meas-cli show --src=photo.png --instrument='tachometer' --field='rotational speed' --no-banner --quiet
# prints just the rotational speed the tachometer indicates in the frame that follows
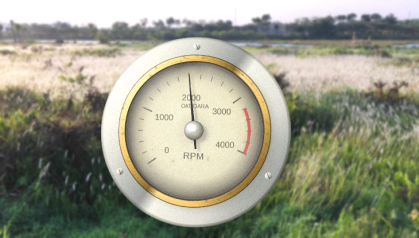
2000 rpm
